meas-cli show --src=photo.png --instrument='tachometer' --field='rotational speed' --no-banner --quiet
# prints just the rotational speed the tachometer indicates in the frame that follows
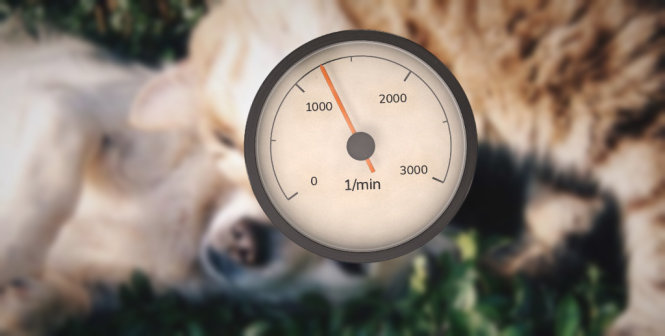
1250 rpm
